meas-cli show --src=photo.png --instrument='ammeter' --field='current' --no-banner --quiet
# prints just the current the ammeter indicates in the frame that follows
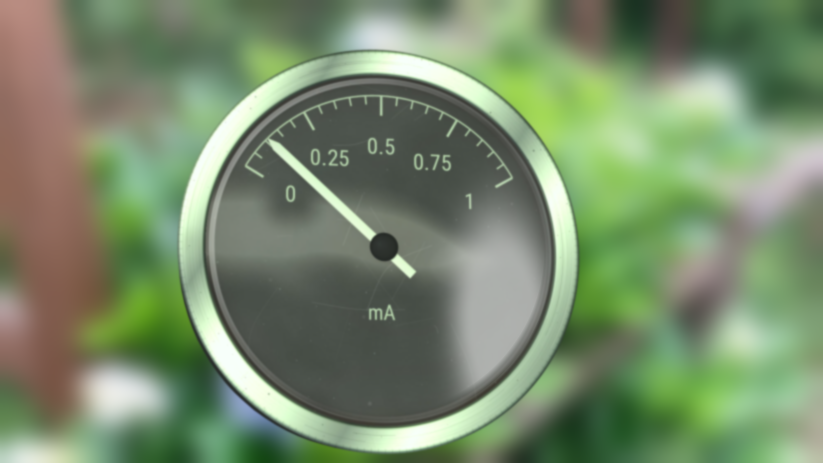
0.1 mA
